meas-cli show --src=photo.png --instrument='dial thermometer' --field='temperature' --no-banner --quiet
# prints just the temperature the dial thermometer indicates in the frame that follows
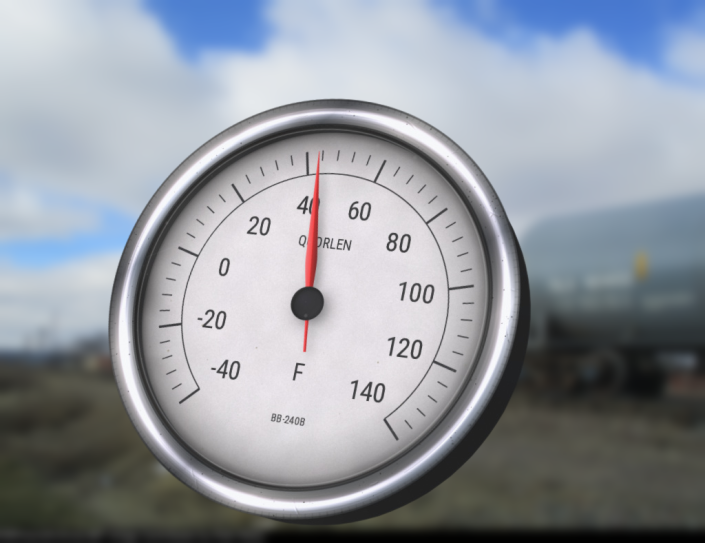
44 °F
